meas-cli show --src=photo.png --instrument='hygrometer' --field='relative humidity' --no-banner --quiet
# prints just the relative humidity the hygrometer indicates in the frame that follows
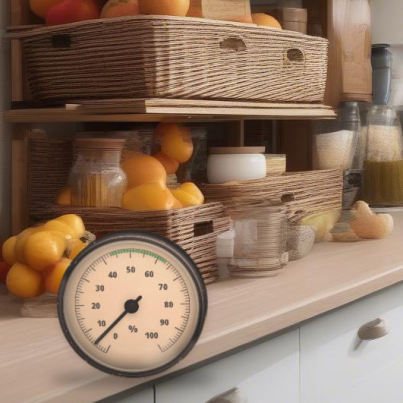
5 %
